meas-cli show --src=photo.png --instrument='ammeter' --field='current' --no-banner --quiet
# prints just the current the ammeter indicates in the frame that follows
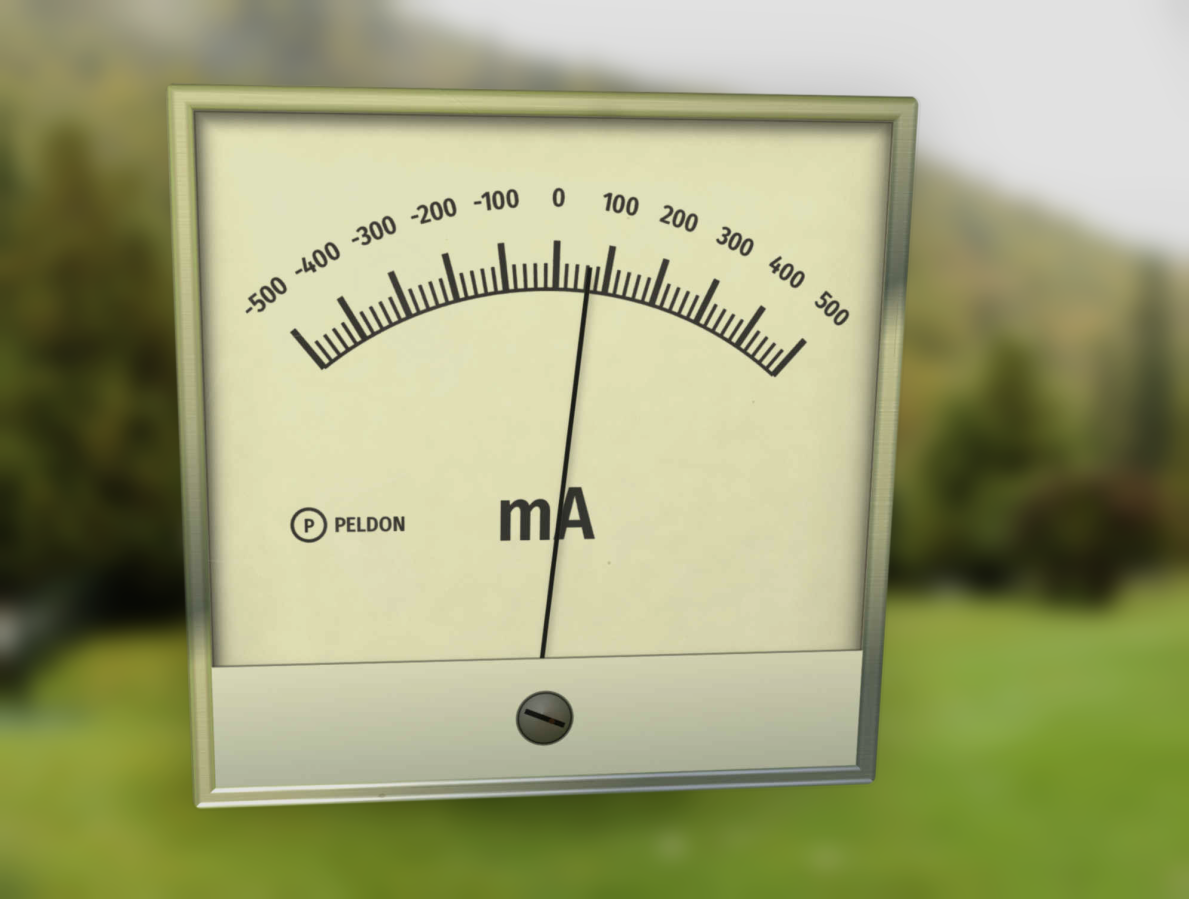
60 mA
